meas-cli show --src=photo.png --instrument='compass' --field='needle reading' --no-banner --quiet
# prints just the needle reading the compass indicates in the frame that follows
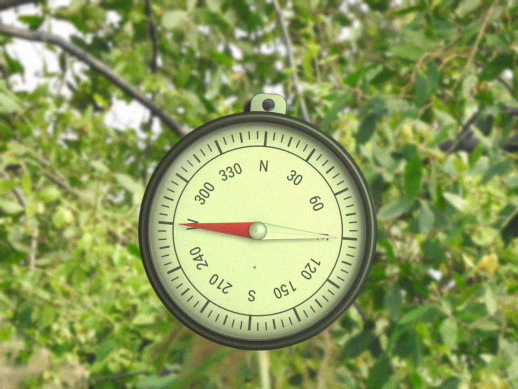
270 °
